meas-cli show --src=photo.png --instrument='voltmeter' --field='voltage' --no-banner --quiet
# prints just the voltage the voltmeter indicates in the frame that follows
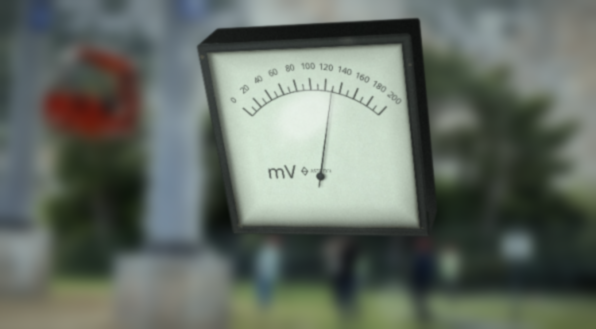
130 mV
